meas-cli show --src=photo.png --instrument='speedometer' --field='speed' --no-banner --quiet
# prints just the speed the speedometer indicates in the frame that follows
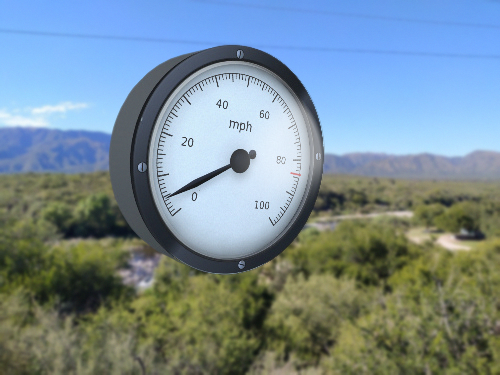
5 mph
